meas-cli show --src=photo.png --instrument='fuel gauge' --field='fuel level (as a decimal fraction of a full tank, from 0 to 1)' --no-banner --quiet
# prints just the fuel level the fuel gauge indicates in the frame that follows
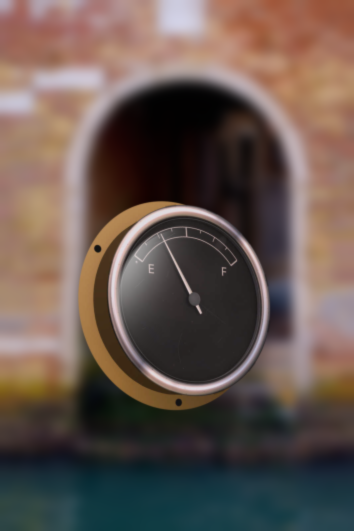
0.25
